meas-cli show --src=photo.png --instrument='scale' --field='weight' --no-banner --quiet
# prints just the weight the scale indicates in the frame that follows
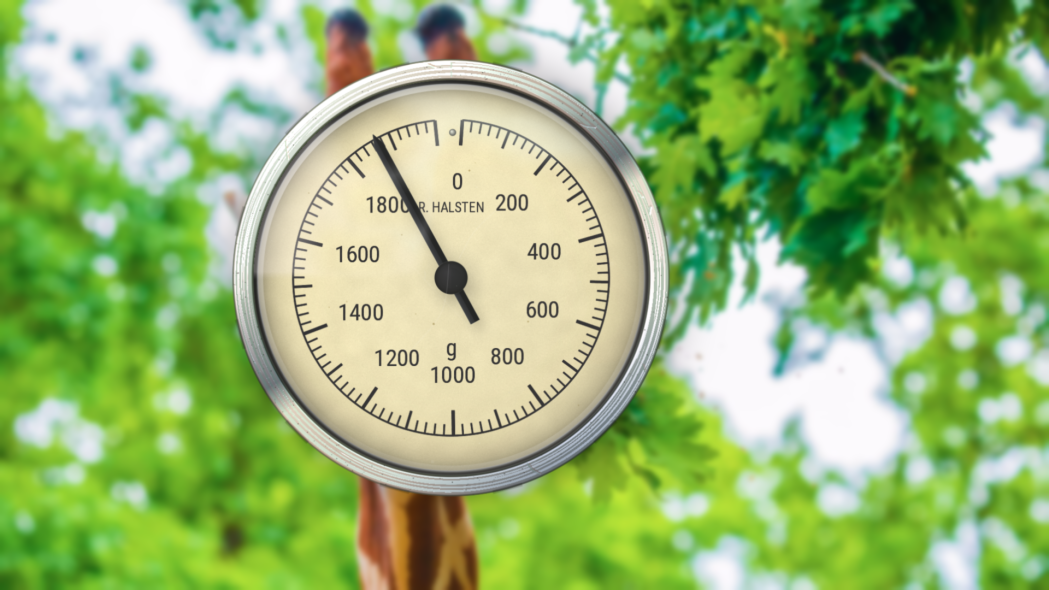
1870 g
